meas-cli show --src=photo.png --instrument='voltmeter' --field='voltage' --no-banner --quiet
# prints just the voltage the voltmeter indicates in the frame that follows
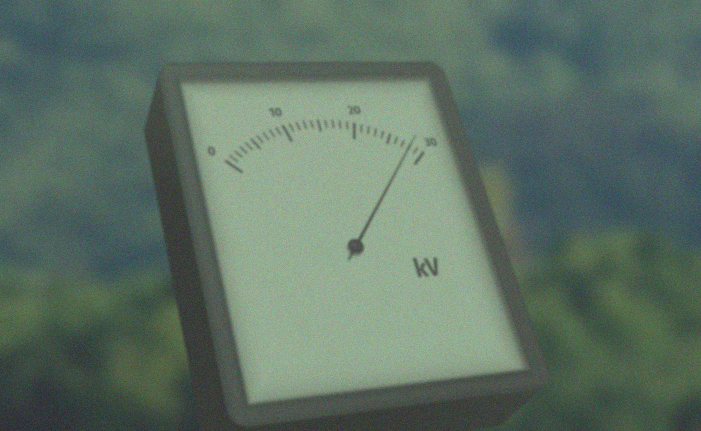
28 kV
